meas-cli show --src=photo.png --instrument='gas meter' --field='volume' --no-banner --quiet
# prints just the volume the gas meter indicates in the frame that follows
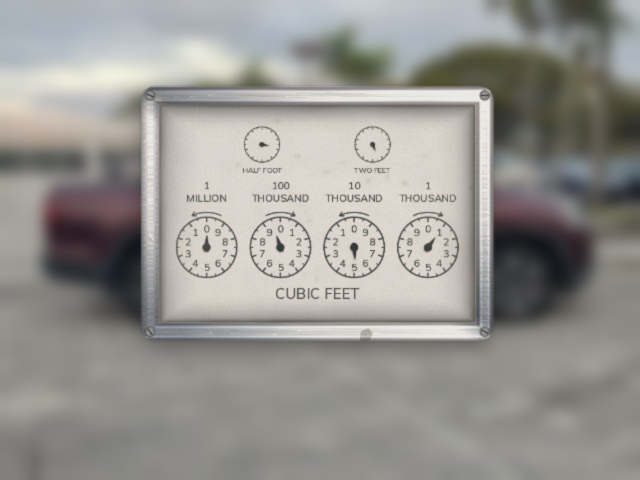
995100 ft³
